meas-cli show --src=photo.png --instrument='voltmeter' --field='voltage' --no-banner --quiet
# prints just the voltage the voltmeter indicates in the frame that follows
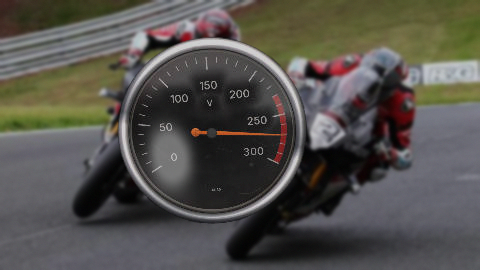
270 V
